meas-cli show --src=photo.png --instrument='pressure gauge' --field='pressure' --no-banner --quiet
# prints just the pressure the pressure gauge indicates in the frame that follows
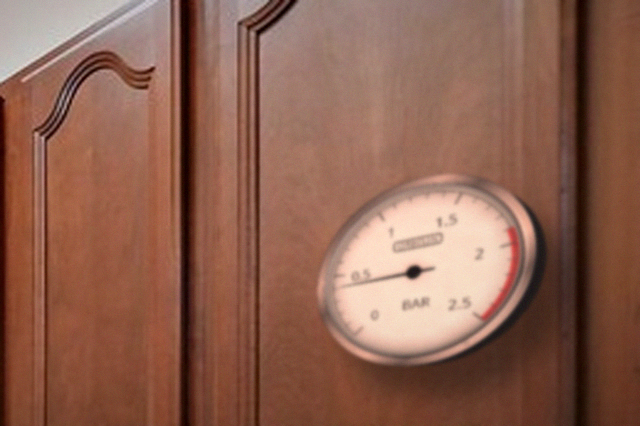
0.4 bar
